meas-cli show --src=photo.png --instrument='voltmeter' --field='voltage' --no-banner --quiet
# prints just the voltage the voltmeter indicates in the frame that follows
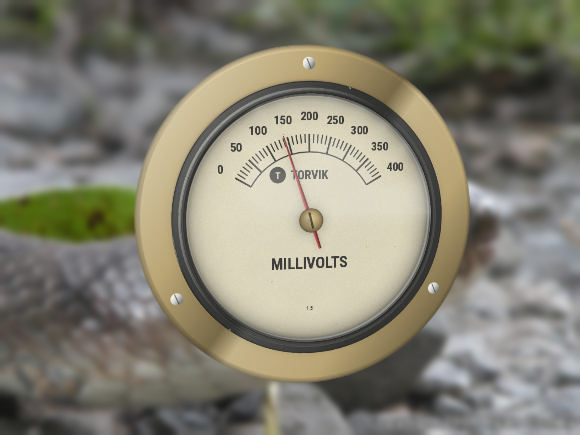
140 mV
